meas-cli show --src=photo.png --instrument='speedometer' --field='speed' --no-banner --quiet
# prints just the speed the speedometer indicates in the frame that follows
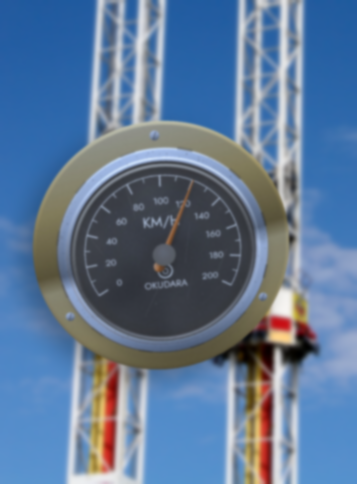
120 km/h
